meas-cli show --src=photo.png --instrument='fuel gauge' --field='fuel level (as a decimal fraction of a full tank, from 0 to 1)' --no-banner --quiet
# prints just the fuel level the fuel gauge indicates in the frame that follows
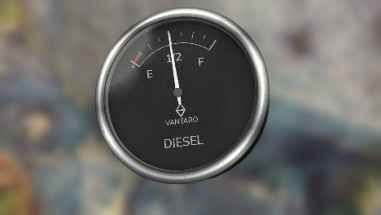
0.5
